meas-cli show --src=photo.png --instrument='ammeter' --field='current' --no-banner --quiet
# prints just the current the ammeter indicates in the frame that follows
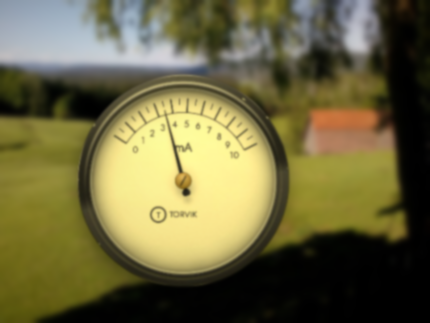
3.5 mA
